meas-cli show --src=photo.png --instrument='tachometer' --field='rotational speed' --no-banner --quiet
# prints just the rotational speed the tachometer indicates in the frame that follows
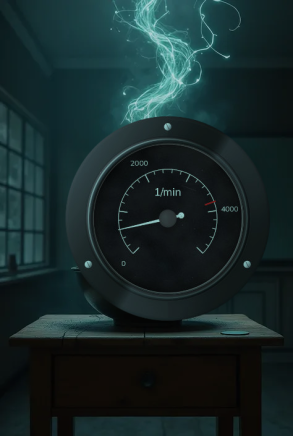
600 rpm
